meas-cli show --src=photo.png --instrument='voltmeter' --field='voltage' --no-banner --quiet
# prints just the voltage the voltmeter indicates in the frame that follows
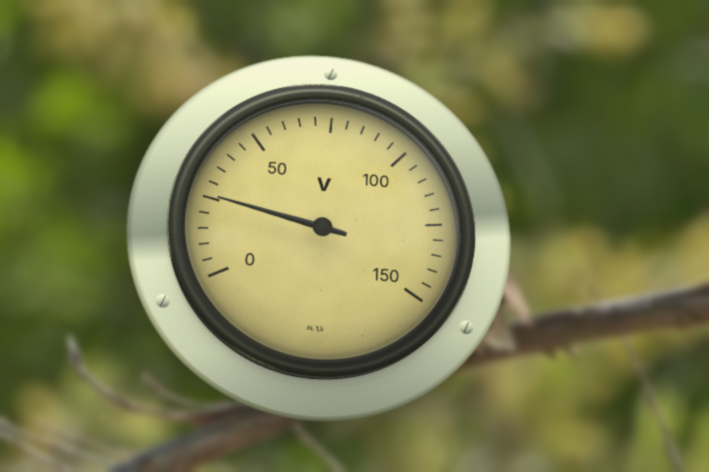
25 V
